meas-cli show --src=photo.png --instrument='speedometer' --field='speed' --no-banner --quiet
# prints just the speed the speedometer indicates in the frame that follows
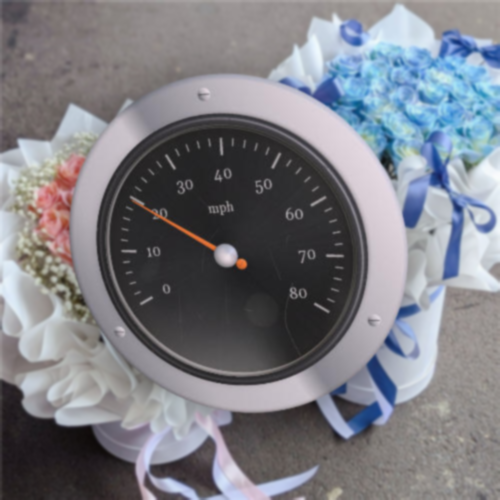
20 mph
